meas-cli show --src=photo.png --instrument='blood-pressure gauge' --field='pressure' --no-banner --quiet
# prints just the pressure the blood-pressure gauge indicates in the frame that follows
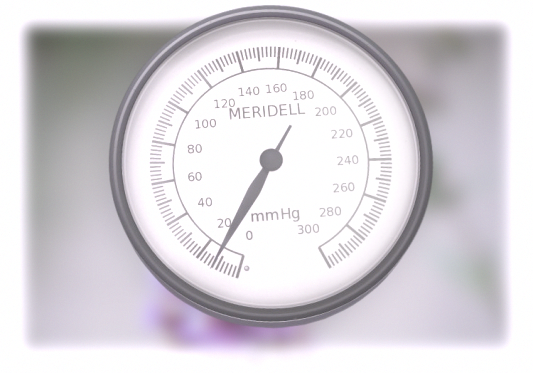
12 mmHg
